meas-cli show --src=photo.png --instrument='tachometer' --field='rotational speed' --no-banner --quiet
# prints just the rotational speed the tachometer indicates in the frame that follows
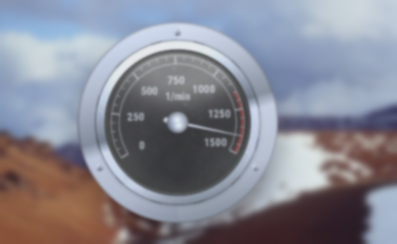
1400 rpm
